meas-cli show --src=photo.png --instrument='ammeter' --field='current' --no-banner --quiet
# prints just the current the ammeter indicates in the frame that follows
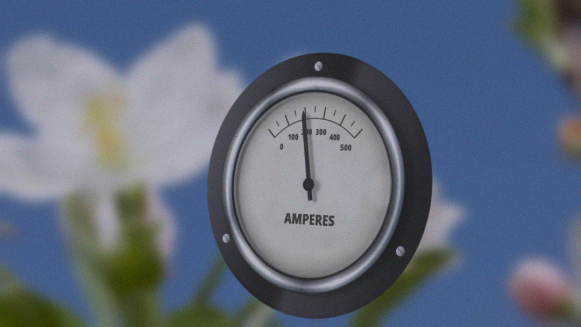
200 A
